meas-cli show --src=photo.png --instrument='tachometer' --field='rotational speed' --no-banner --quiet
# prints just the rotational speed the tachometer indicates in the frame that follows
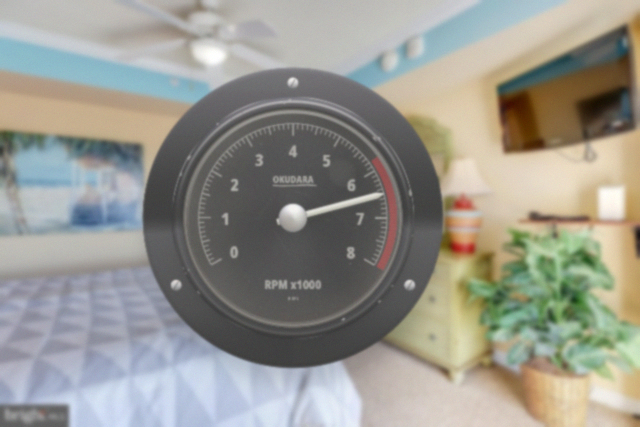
6500 rpm
